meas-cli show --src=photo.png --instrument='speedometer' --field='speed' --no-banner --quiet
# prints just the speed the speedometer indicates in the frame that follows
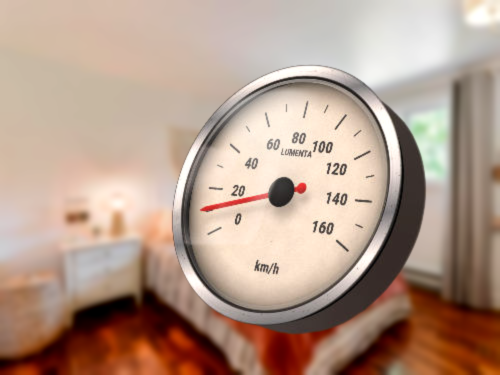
10 km/h
